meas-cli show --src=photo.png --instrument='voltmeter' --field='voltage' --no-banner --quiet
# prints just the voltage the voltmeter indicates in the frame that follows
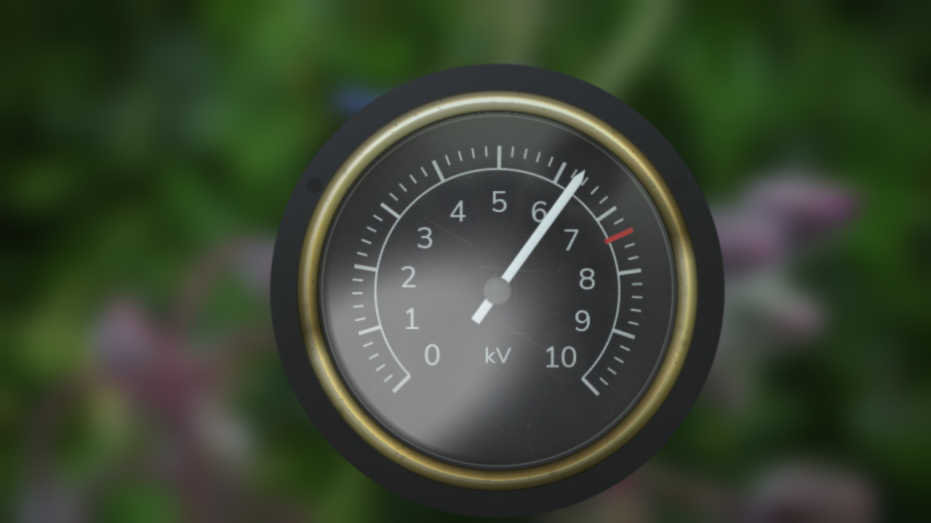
6.3 kV
